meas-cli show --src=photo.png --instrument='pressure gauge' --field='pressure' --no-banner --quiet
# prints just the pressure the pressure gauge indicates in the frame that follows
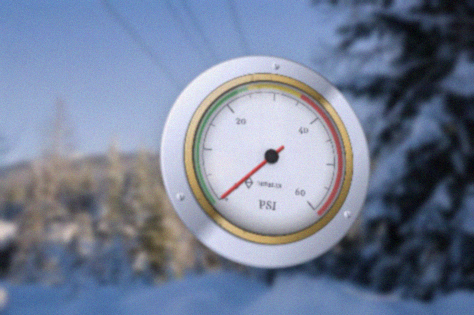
0 psi
